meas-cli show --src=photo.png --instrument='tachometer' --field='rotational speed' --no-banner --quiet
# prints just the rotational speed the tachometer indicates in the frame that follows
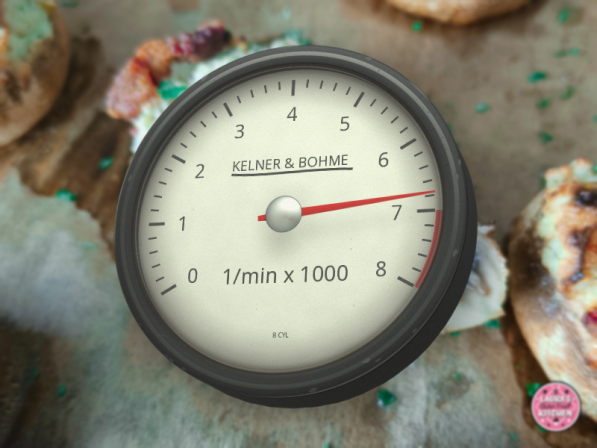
6800 rpm
